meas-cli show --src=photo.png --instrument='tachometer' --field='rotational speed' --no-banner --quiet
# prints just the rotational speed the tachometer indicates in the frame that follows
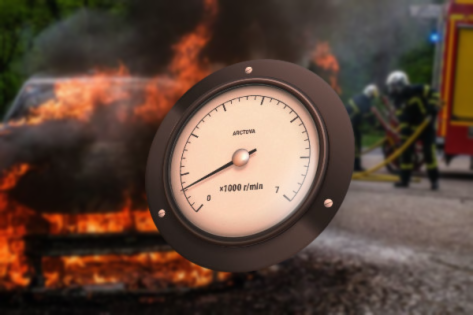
600 rpm
